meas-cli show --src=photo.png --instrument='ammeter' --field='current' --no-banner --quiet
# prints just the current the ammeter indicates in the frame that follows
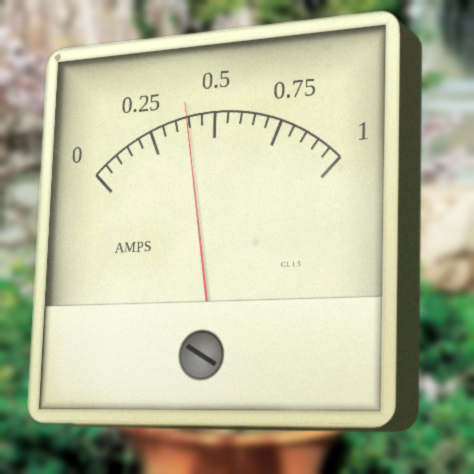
0.4 A
